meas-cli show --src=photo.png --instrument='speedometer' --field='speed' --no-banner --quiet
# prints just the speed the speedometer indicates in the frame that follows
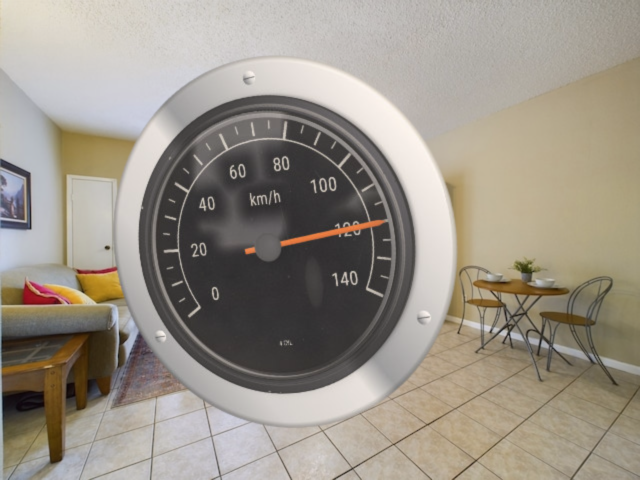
120 km/h
